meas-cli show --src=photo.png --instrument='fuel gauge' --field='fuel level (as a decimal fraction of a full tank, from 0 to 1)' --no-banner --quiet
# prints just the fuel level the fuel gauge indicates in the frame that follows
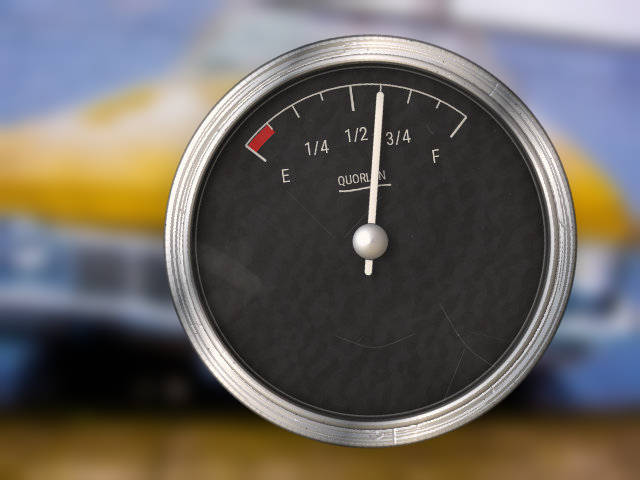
0.625
